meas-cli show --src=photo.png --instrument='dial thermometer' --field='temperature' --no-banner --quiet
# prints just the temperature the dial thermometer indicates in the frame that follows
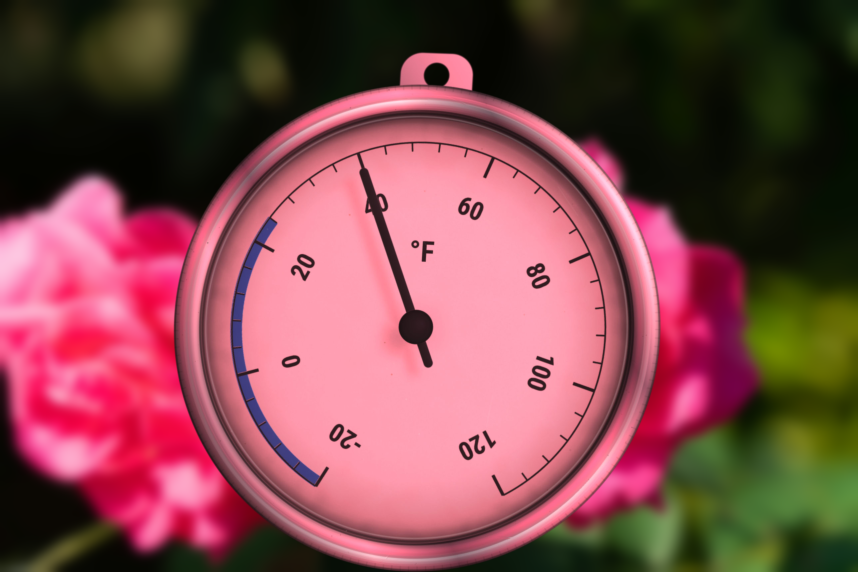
40 °F
